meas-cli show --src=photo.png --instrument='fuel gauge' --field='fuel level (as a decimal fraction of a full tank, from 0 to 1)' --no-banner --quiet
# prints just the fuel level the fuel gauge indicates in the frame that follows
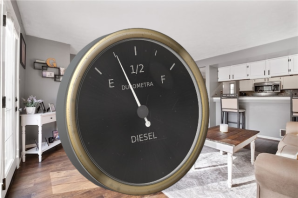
0.25
